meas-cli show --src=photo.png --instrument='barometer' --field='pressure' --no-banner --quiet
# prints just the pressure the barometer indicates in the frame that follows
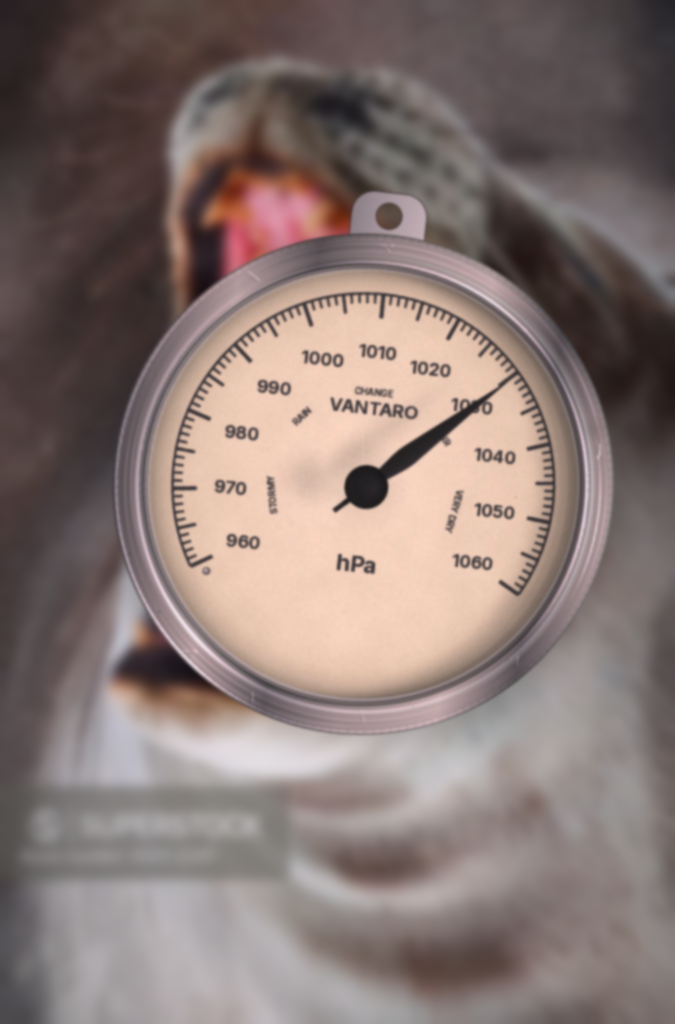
1030 hPa
